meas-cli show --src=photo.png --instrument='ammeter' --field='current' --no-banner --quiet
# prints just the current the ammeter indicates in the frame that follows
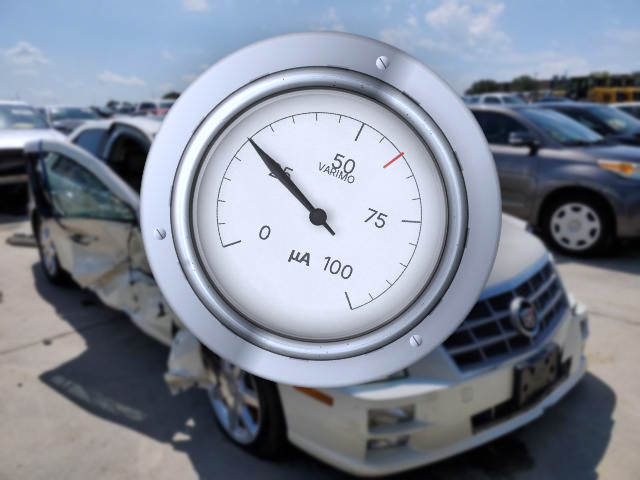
25 µA
